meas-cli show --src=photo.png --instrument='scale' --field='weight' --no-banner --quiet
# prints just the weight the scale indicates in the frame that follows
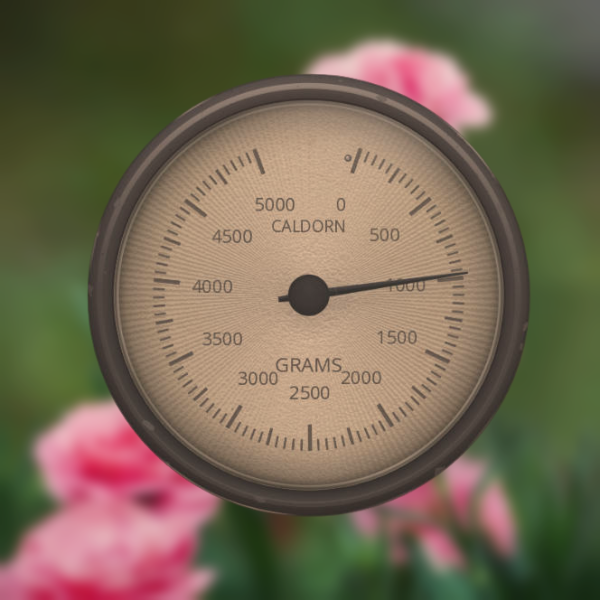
975 g
